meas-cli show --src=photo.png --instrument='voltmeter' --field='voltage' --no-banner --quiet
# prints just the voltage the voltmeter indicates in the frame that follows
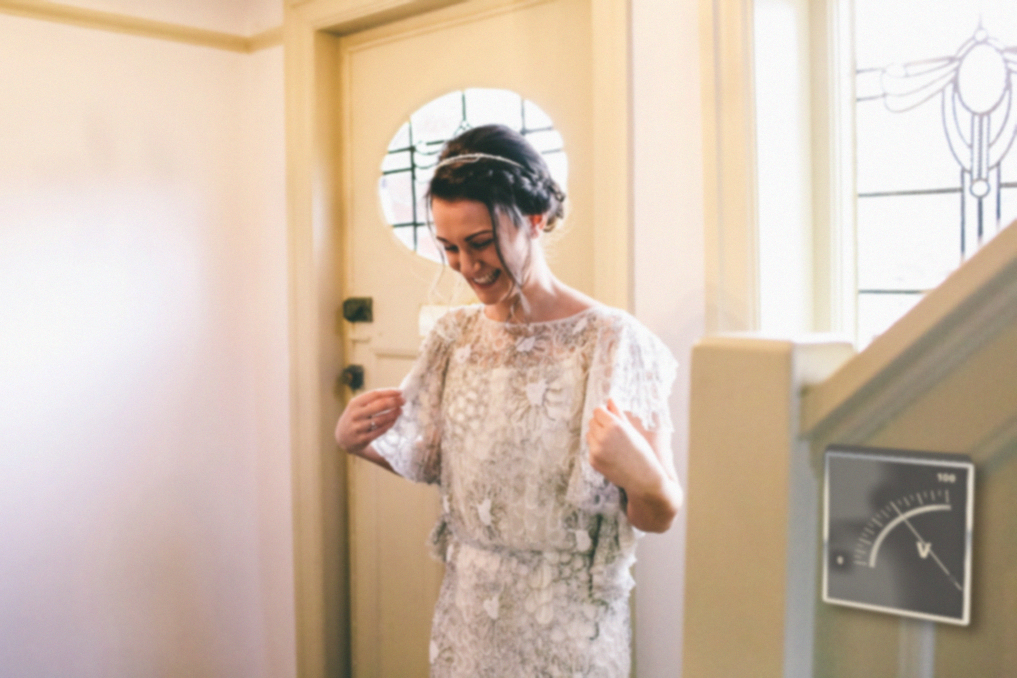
60 V
